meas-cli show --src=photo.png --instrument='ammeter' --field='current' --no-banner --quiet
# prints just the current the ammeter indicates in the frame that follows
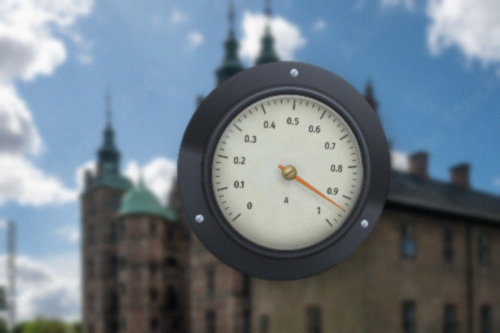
0.94 A
